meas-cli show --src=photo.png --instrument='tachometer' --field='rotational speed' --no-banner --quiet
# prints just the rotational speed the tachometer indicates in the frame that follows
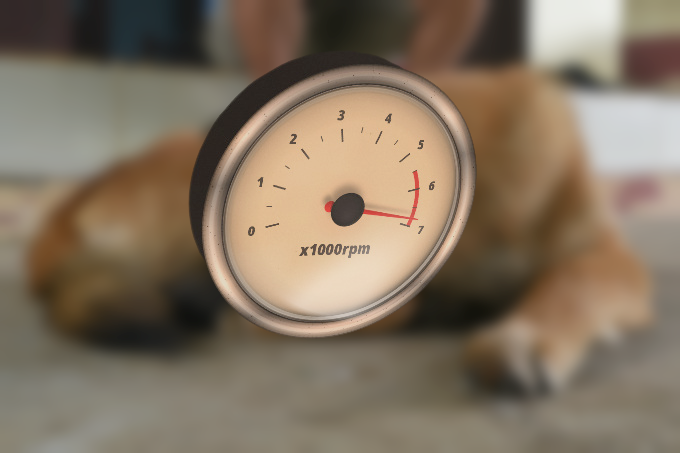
6750 rpm
